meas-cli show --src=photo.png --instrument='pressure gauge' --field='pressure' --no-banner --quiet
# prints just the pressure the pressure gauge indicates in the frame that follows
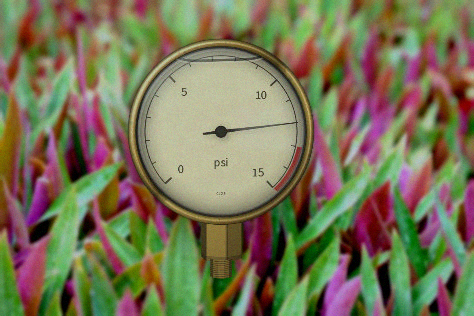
12 psi
